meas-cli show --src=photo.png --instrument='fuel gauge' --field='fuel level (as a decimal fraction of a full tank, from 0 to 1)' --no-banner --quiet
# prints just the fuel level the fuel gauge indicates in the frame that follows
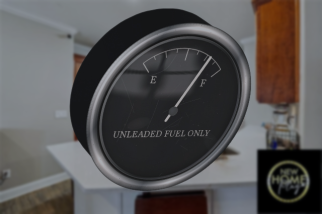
0.75
